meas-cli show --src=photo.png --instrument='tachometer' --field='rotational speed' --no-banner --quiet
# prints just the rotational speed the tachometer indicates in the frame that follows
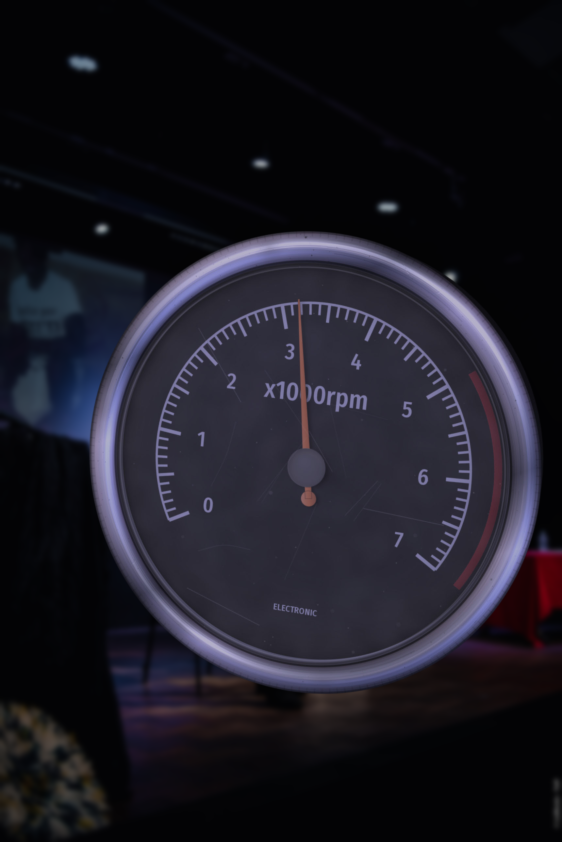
3200 rpm
